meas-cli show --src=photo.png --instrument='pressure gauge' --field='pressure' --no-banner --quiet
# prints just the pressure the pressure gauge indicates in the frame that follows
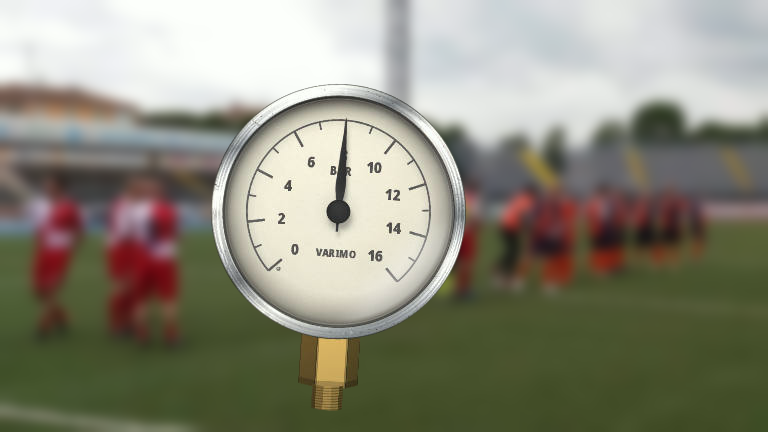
8 bar
